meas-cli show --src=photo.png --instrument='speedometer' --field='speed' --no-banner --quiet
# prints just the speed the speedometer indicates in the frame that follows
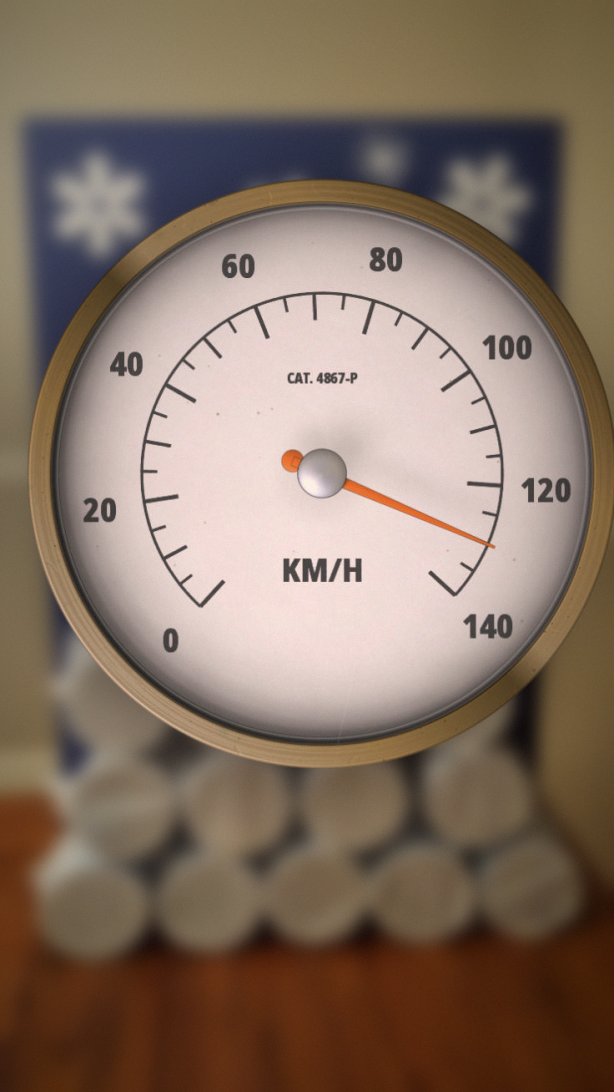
130 km/h
